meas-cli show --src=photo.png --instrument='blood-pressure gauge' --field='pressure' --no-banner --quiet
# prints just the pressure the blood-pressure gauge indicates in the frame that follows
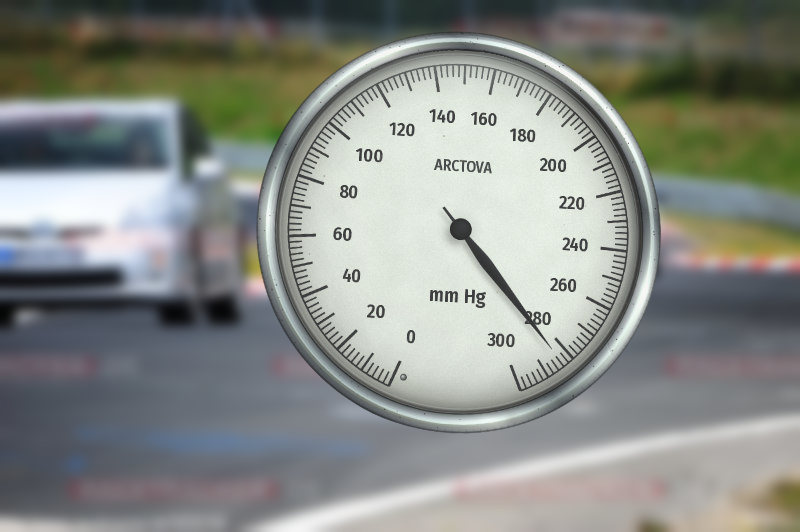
284 mmHg
